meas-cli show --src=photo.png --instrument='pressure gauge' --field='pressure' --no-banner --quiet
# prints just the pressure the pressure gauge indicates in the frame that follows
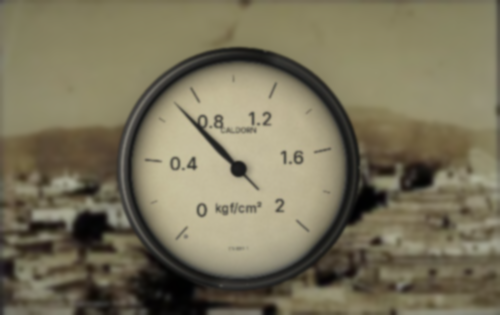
0.7 kg/cm²
